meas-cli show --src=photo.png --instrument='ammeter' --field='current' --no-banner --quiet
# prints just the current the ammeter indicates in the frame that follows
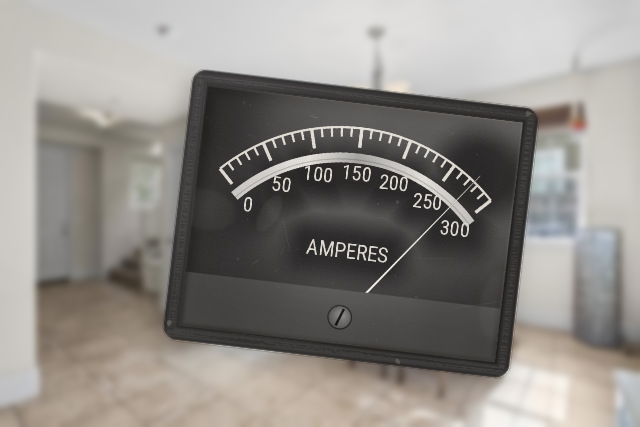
275 A
